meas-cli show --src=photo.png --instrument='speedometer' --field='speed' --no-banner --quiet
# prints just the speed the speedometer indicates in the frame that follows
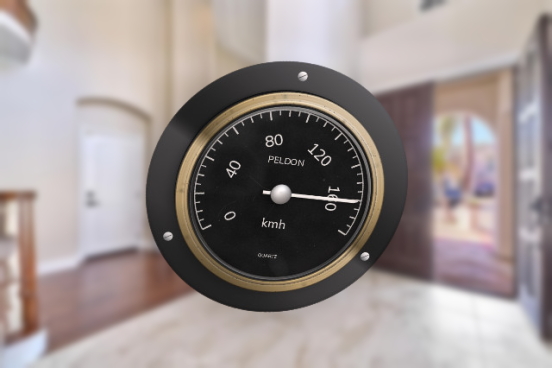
160 km/h
